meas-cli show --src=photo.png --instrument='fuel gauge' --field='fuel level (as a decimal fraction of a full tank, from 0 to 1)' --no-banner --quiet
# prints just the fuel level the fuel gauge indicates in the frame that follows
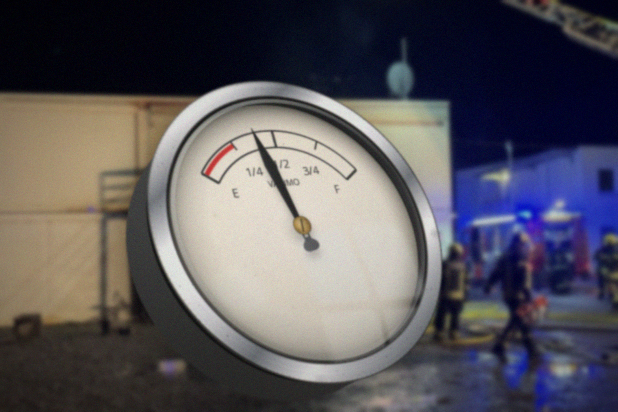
0.375
